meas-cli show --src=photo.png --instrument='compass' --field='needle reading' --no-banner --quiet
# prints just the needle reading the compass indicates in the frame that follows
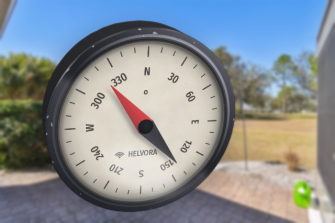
320 °
